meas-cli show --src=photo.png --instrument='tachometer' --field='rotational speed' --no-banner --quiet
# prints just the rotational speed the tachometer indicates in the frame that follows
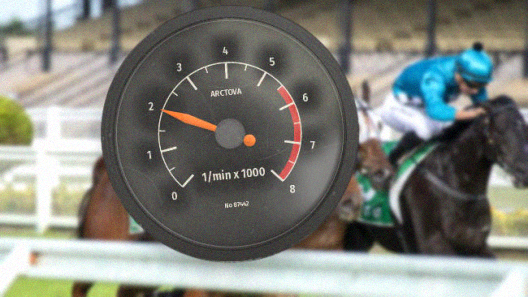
2000 rpm
